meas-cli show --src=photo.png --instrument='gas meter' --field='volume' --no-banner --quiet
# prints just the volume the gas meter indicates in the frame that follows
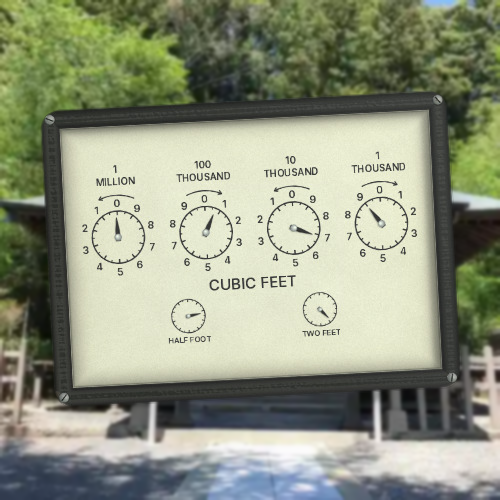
6900 ft³
